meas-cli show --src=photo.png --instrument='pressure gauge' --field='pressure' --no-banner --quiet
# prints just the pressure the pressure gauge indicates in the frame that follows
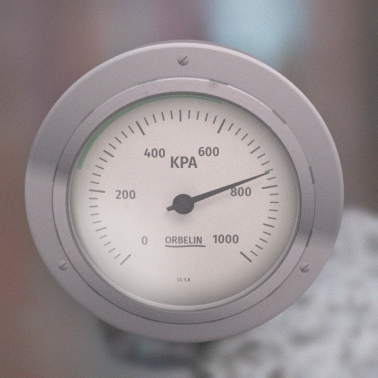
760 kPa
